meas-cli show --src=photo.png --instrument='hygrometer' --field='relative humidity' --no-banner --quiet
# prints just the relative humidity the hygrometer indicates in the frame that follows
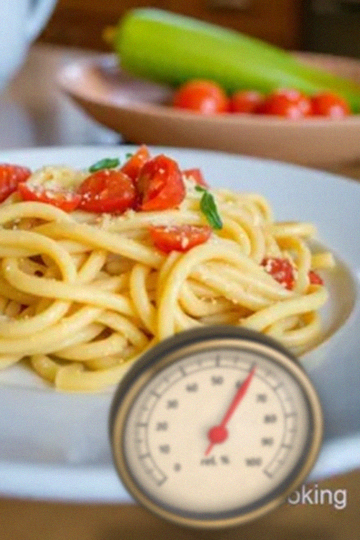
60 %
